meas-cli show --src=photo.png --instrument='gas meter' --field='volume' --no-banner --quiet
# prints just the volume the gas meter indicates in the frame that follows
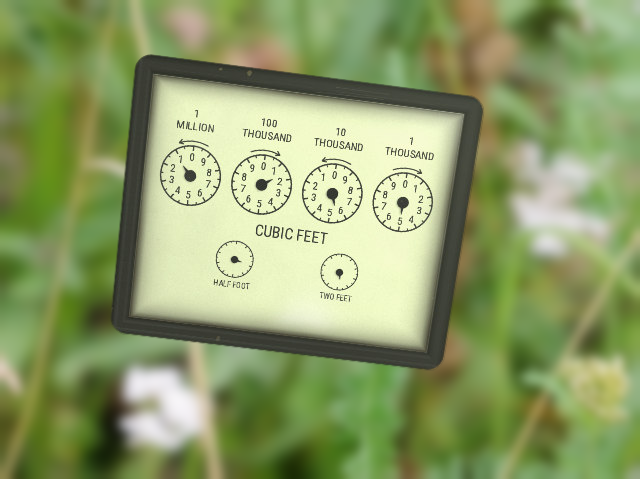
115500 ft³
